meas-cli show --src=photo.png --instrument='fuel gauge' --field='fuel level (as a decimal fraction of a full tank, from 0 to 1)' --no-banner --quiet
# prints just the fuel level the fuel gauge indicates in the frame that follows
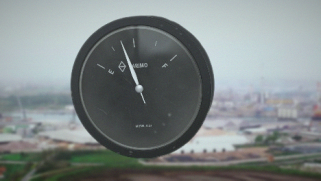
0.375
